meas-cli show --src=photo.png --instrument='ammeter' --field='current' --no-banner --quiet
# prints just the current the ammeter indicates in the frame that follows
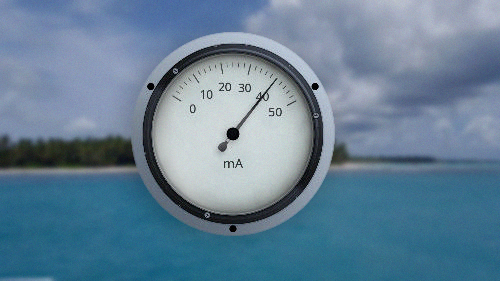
40 mA
